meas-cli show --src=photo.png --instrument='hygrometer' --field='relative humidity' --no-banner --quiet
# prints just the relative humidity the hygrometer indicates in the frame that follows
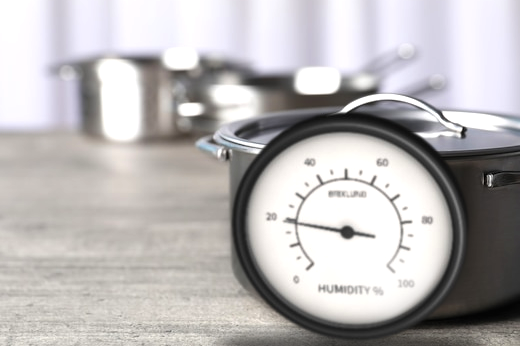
20 %
